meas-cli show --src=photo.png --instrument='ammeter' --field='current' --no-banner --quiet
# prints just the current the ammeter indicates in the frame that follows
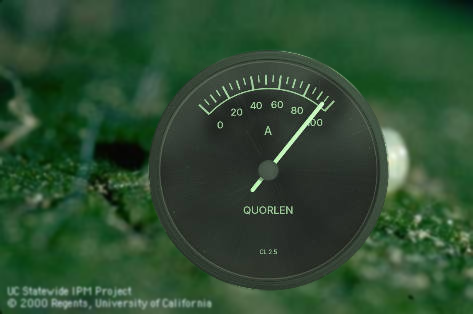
95 A
